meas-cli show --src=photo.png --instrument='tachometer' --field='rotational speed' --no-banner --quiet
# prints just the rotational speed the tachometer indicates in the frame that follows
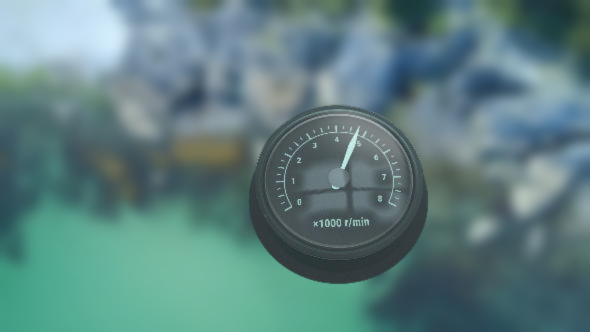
4750 rpm
